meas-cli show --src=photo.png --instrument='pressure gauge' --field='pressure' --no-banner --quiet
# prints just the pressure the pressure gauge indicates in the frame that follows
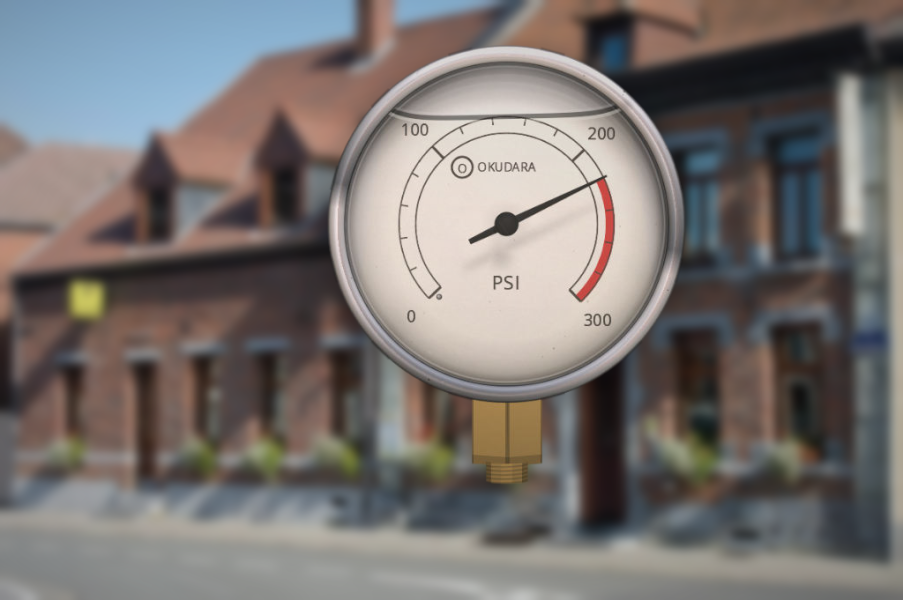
220 psi
